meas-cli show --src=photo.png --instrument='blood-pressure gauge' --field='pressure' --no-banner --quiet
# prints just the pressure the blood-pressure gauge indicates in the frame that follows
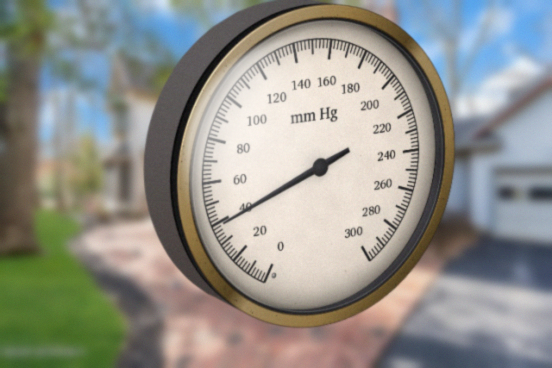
40 mmHg
